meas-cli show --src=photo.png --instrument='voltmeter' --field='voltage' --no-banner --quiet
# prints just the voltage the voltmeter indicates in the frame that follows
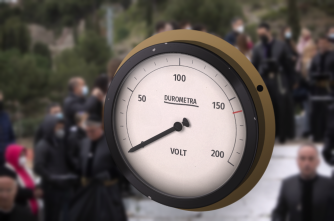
0 V
